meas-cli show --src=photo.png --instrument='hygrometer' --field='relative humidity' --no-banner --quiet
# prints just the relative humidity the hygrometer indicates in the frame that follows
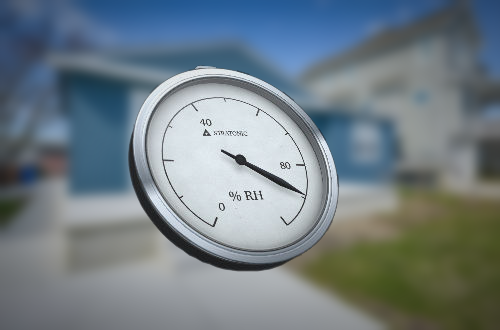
90 %
